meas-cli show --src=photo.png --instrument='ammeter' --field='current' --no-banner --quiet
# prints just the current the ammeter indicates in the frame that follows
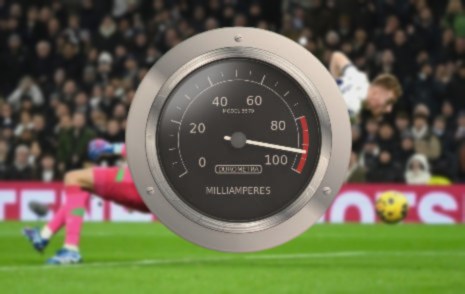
92.5 mA
